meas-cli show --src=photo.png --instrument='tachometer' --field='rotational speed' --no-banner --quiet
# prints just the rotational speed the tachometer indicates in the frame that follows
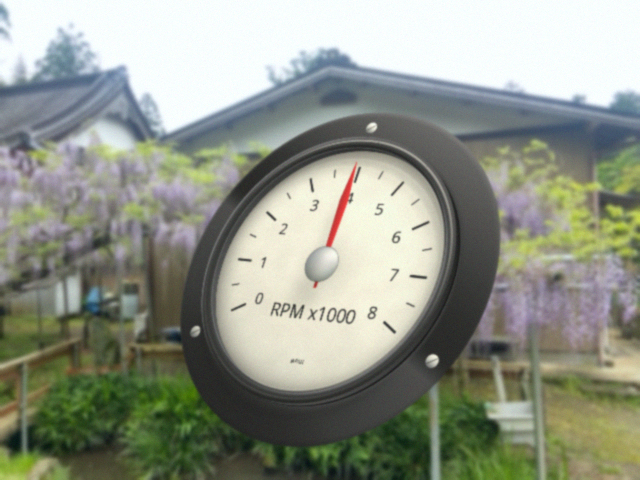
4000 rpm
